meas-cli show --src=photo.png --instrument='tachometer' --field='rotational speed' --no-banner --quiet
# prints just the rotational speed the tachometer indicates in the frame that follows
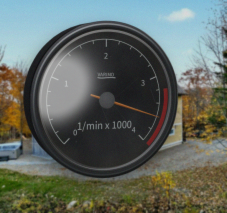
3600 rpm
